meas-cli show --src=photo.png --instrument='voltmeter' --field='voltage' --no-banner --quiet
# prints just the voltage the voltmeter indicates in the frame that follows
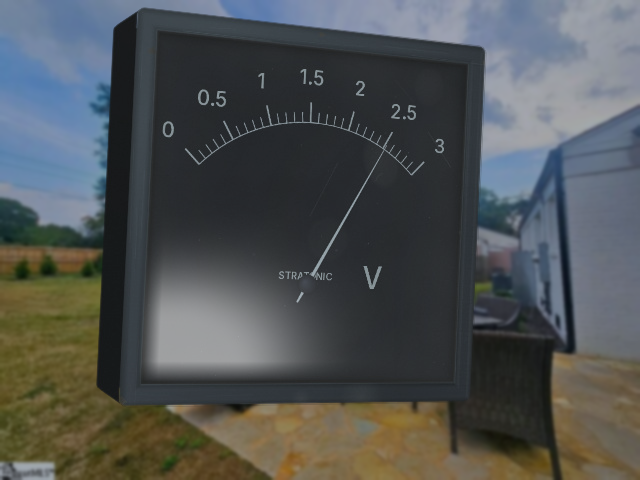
2.5 V
